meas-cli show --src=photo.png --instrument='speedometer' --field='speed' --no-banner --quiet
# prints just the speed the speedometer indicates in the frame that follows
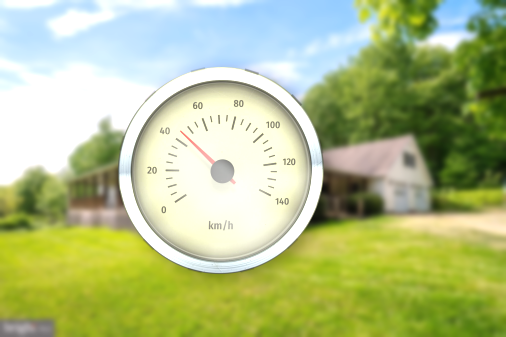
45 km/h
